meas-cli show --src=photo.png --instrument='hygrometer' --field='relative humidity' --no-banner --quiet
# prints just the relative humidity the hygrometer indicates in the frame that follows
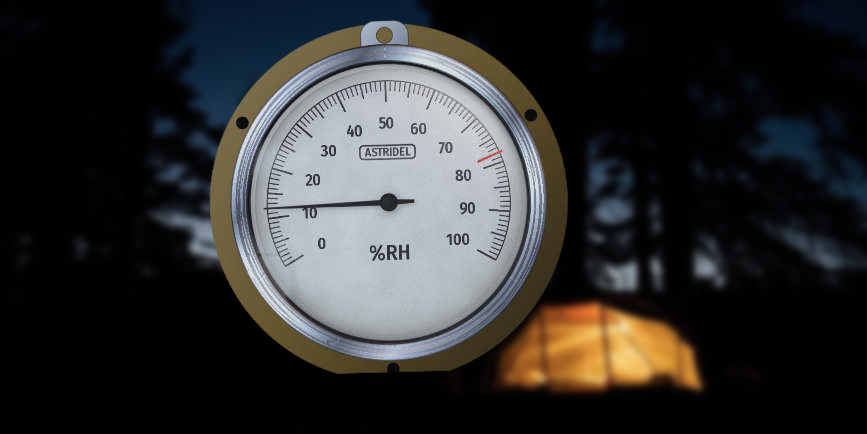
12 %
